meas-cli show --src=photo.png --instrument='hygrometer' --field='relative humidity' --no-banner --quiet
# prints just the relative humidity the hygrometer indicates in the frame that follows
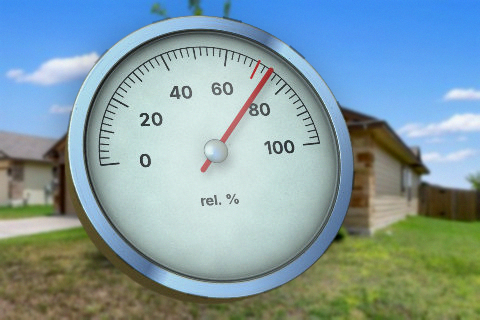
74 %
